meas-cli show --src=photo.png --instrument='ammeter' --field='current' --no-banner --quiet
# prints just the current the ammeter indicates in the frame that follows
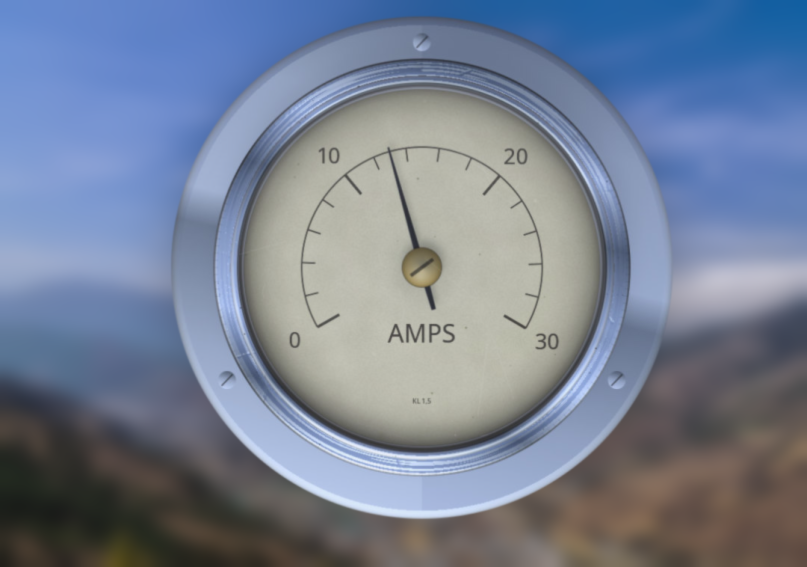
13 A
